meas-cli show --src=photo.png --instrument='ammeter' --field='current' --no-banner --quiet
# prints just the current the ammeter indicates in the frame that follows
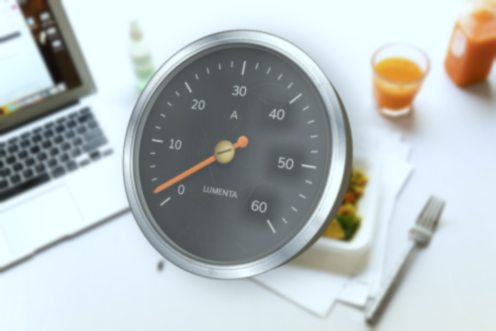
2 A
